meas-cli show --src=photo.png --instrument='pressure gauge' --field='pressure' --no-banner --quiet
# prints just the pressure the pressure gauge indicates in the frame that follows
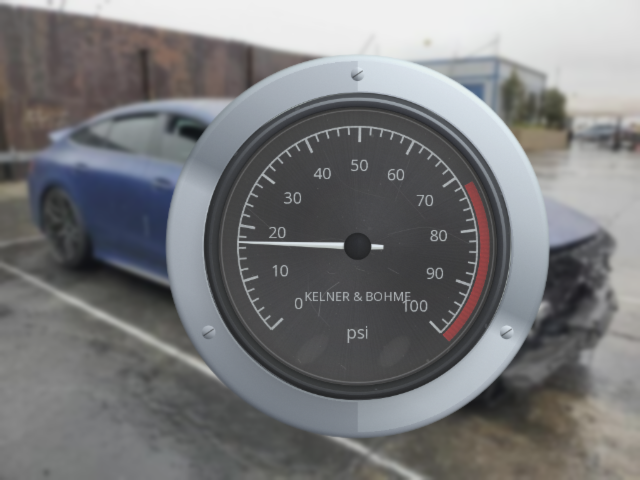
17 psi
